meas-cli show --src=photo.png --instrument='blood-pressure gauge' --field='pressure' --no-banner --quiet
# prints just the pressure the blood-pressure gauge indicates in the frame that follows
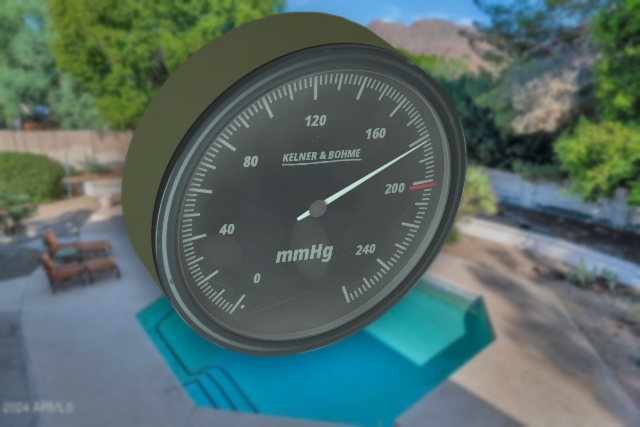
180 mmHg
